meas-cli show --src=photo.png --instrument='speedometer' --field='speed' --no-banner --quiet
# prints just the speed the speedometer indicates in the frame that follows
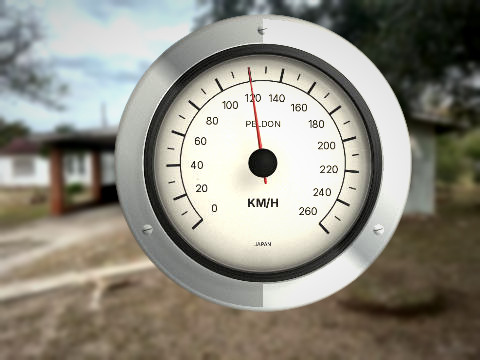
120 km/h
